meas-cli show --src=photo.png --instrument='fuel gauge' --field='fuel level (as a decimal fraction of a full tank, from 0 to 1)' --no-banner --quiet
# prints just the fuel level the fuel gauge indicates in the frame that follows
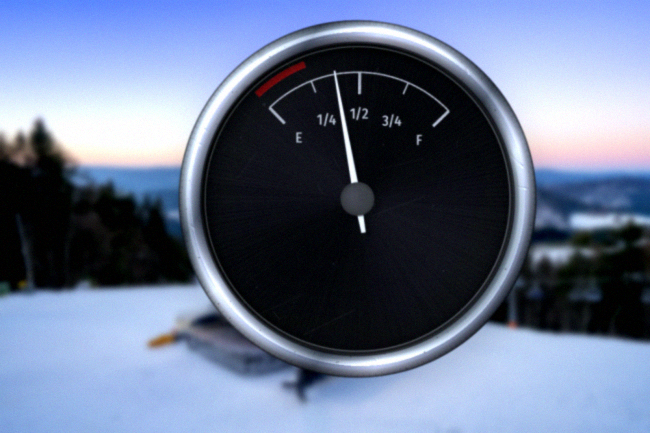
0.375
